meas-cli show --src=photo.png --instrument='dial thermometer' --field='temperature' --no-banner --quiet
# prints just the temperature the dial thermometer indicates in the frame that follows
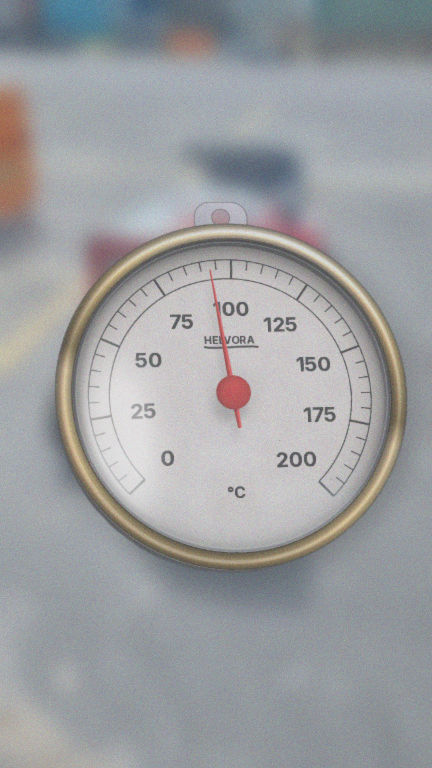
92.5 °C
